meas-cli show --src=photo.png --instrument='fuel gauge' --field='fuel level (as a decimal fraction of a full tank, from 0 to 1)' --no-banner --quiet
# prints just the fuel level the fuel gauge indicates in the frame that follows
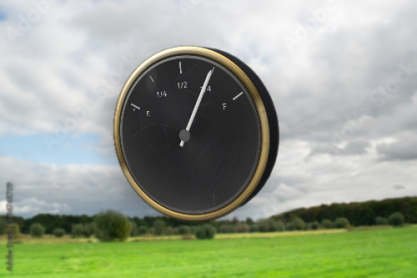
0.75
